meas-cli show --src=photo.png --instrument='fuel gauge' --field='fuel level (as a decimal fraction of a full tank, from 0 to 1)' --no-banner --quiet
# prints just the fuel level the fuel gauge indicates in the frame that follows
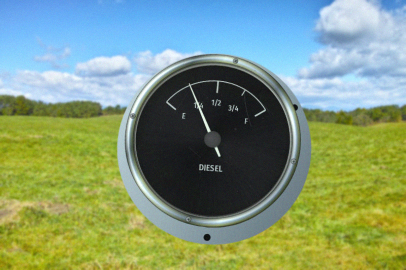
0.25
